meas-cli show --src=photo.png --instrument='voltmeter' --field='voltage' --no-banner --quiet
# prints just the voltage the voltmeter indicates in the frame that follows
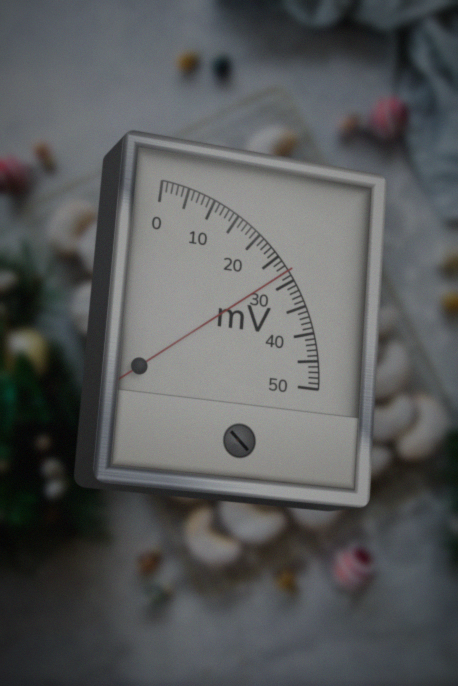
28 mV
